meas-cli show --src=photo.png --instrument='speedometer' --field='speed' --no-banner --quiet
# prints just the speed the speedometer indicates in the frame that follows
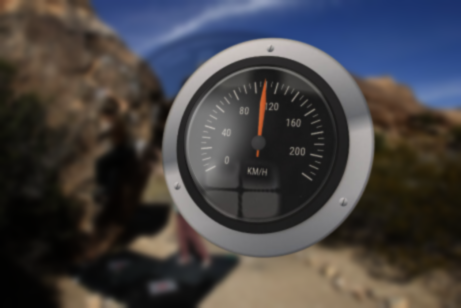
110 km/h
